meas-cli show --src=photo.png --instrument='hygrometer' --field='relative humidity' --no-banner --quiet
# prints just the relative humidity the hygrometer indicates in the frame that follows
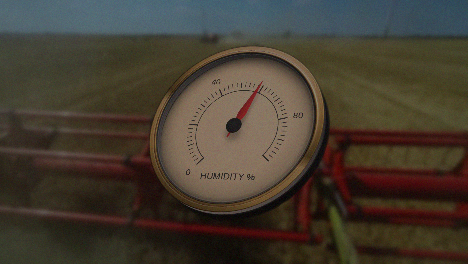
60 %
